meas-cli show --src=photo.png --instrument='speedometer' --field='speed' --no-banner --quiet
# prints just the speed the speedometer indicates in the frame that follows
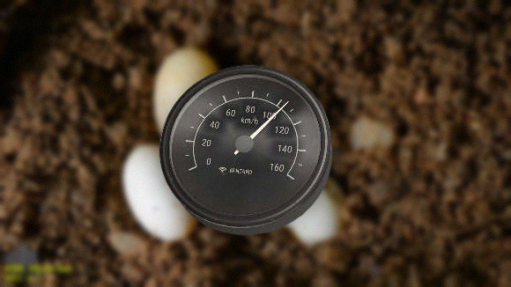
105 km/h
